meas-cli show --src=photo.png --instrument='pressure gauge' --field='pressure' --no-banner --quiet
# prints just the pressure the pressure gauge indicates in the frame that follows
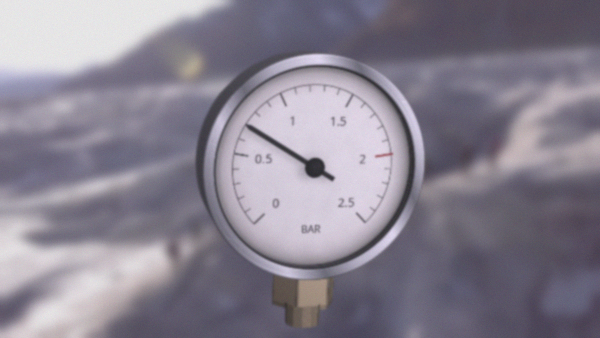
0.7 bar
